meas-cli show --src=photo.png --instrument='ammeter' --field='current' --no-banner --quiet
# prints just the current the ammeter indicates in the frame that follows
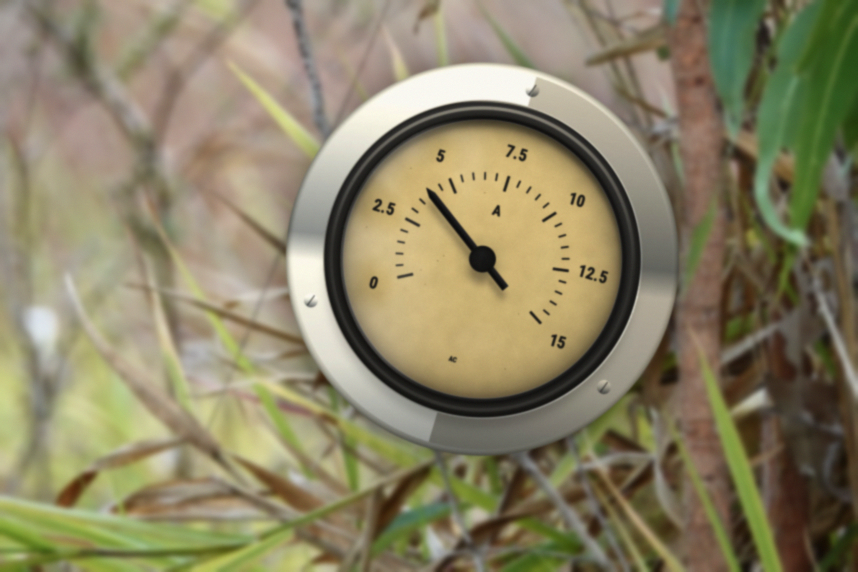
4 A
